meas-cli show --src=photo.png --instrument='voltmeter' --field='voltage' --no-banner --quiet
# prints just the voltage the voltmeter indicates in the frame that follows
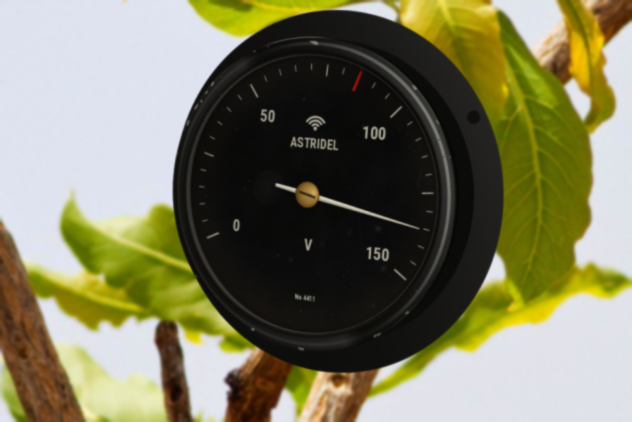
135 V
